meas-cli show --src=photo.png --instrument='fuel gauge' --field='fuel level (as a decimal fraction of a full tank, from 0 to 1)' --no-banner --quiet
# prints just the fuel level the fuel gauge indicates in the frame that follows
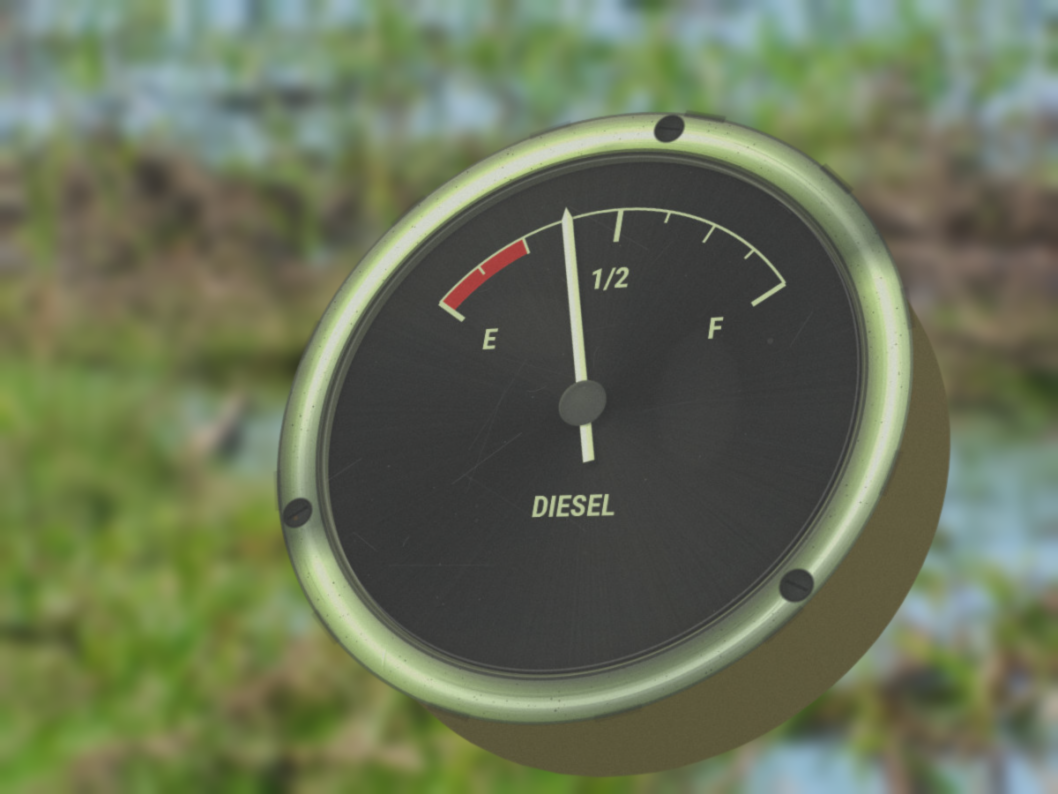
0.375
